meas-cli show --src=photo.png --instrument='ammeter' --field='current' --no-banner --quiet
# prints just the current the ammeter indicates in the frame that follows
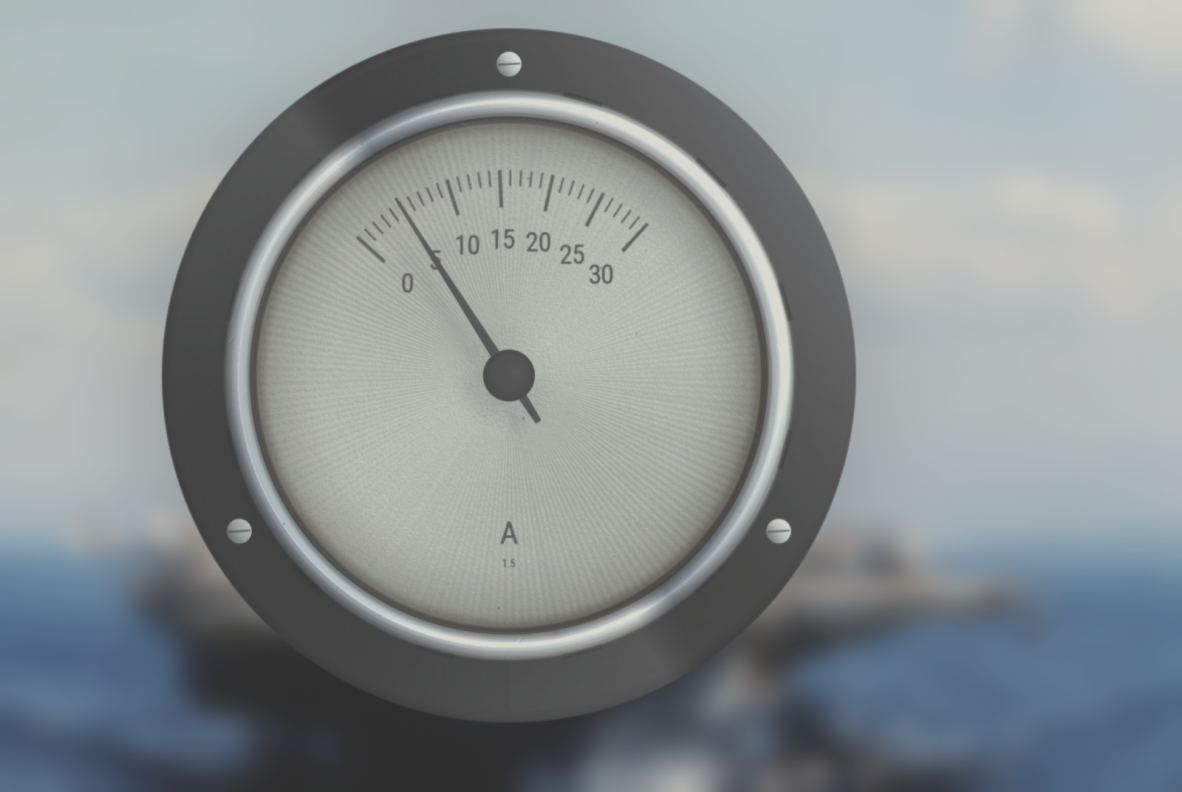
5 A
